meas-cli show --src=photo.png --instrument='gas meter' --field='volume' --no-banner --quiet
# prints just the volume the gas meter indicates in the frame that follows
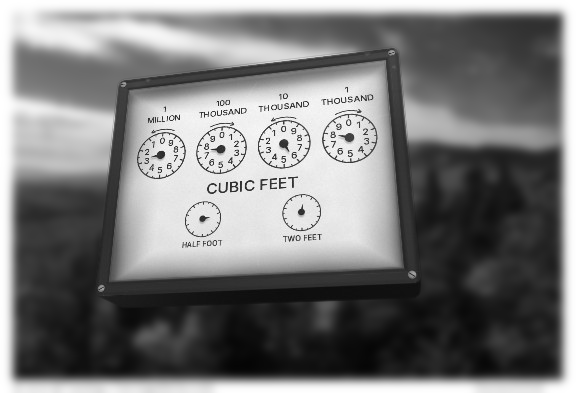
275800 ft³
